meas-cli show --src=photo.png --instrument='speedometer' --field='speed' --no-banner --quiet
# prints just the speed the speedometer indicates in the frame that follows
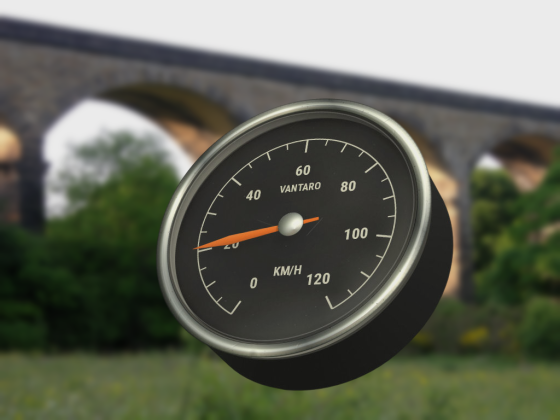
20 km/h
